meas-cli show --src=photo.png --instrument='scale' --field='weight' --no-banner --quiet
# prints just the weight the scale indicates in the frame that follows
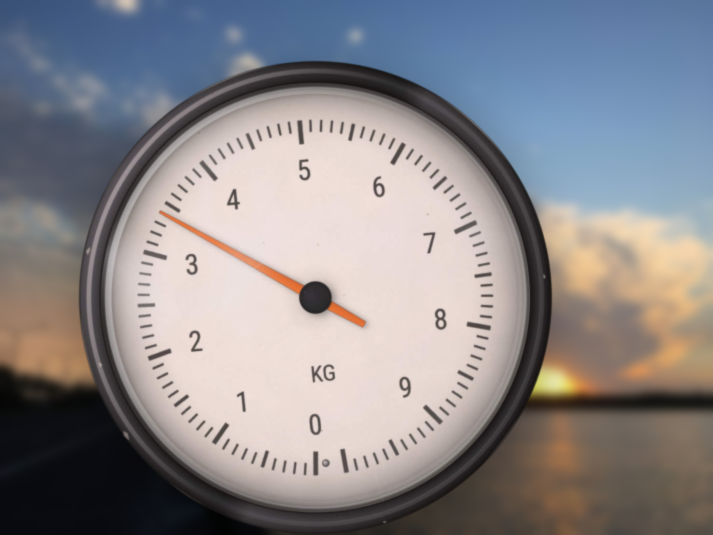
3.4 kg
